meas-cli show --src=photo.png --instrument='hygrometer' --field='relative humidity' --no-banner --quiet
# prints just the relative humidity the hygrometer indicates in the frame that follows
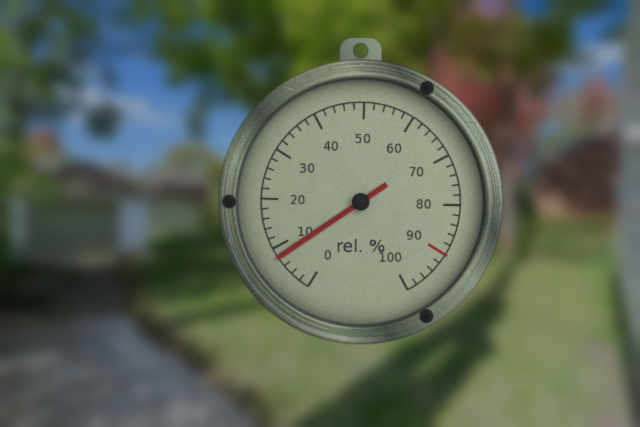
8 %
